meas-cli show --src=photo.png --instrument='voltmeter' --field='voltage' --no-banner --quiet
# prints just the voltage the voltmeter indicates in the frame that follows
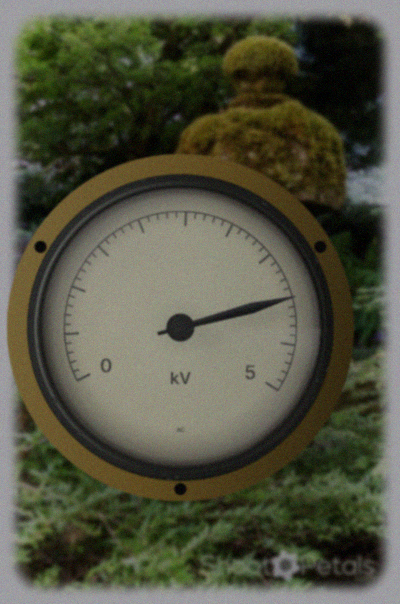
4 kV
